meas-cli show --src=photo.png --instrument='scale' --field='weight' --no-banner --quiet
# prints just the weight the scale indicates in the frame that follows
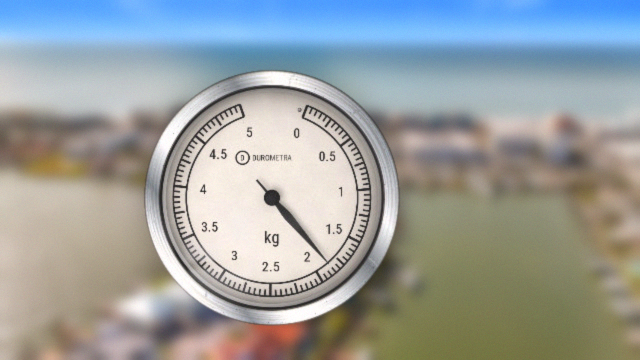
1.85 kg
